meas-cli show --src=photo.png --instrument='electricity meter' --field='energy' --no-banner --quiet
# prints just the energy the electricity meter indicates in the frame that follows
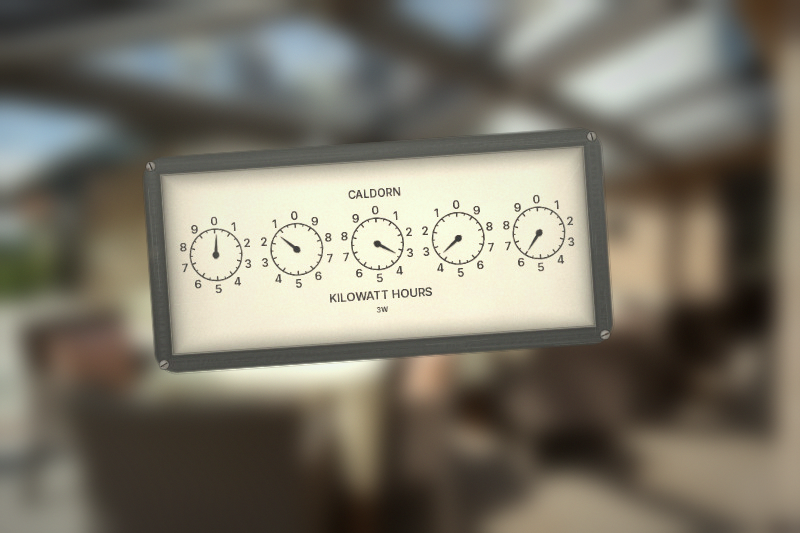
1336 kWh
